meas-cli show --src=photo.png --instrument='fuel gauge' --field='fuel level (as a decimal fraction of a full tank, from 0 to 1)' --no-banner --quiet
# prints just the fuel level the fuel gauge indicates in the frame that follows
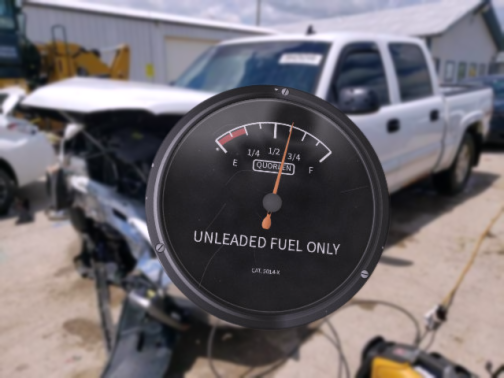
0.625
